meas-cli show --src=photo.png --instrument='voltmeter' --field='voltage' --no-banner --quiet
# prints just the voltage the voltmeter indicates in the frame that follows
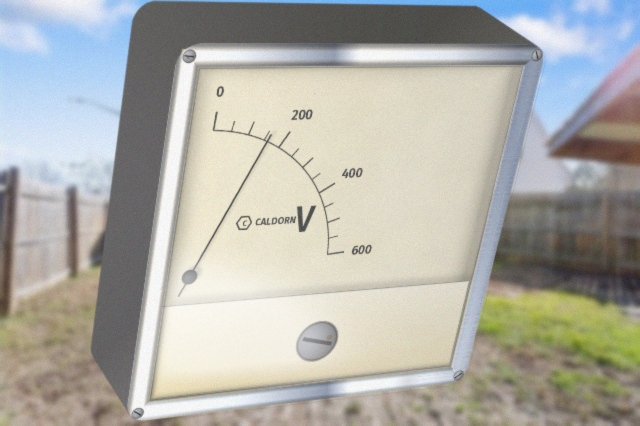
150 V
